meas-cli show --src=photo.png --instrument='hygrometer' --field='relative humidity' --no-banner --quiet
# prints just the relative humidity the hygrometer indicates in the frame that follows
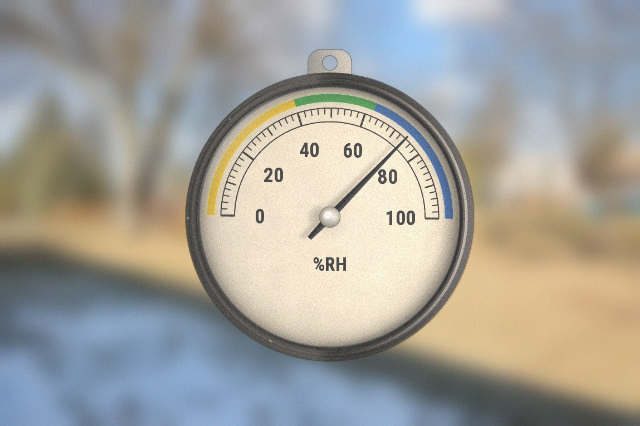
74 %
